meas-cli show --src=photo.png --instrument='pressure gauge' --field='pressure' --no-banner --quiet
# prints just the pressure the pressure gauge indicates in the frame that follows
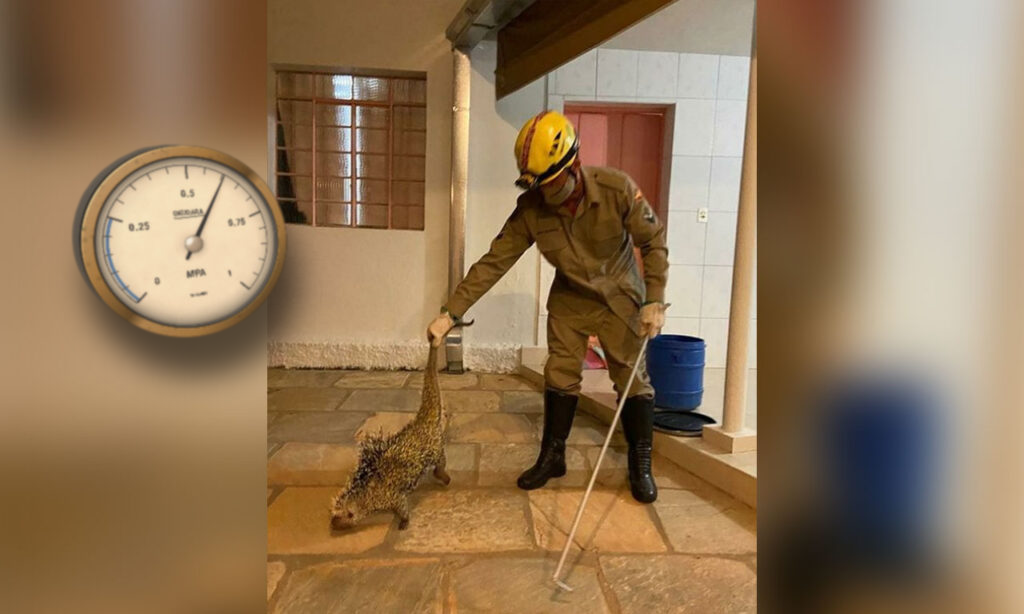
0.6 MPa
